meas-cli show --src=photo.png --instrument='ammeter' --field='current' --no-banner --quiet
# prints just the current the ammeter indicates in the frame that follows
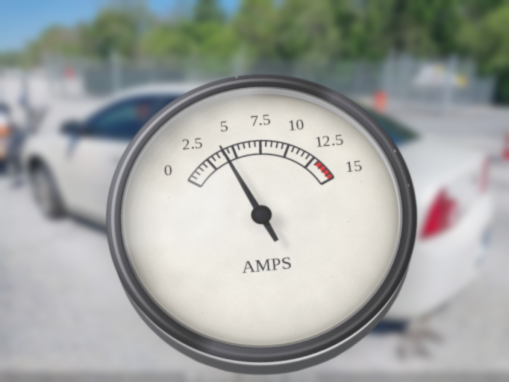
4 A
